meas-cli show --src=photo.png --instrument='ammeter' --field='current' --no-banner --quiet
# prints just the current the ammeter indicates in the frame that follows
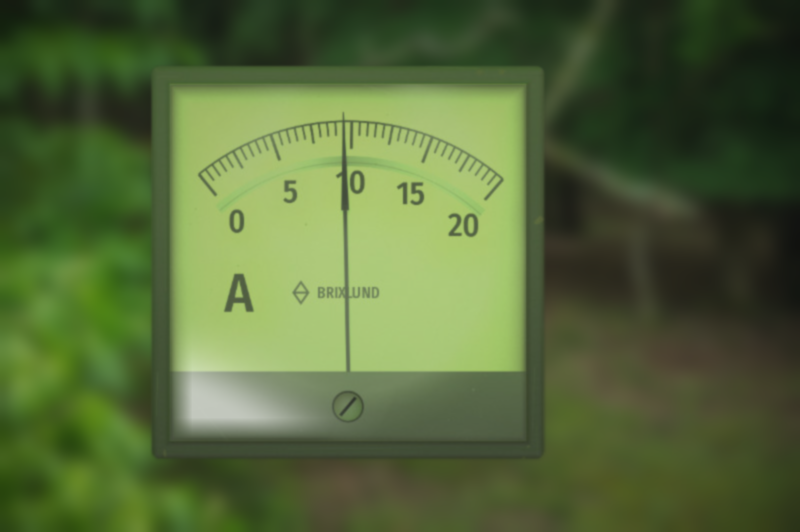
9.5 A
